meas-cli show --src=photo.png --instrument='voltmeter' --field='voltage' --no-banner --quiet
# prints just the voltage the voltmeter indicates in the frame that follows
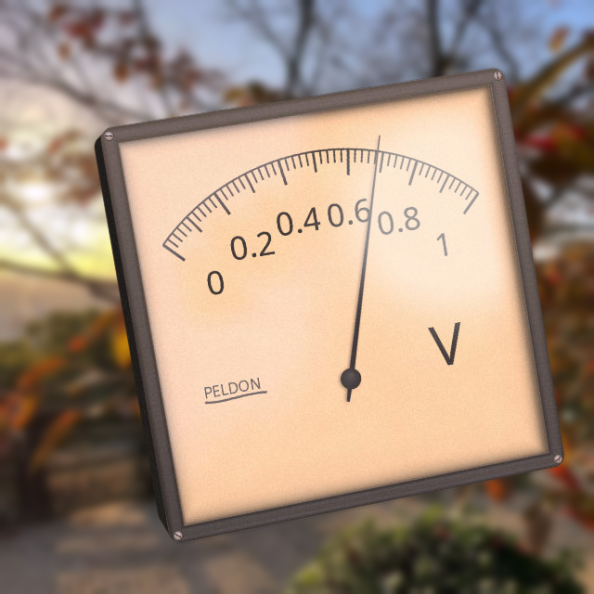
0.68 V
